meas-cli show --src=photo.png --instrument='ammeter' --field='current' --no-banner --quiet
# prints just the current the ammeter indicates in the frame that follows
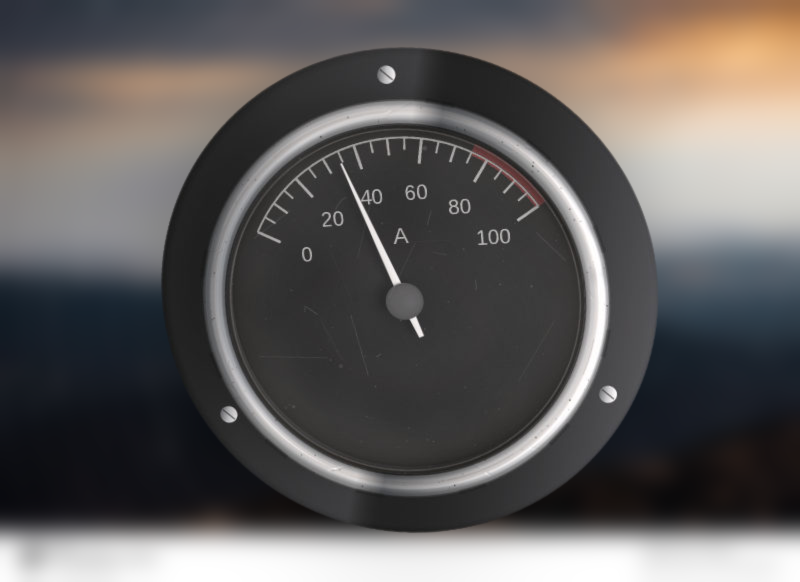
35 A
